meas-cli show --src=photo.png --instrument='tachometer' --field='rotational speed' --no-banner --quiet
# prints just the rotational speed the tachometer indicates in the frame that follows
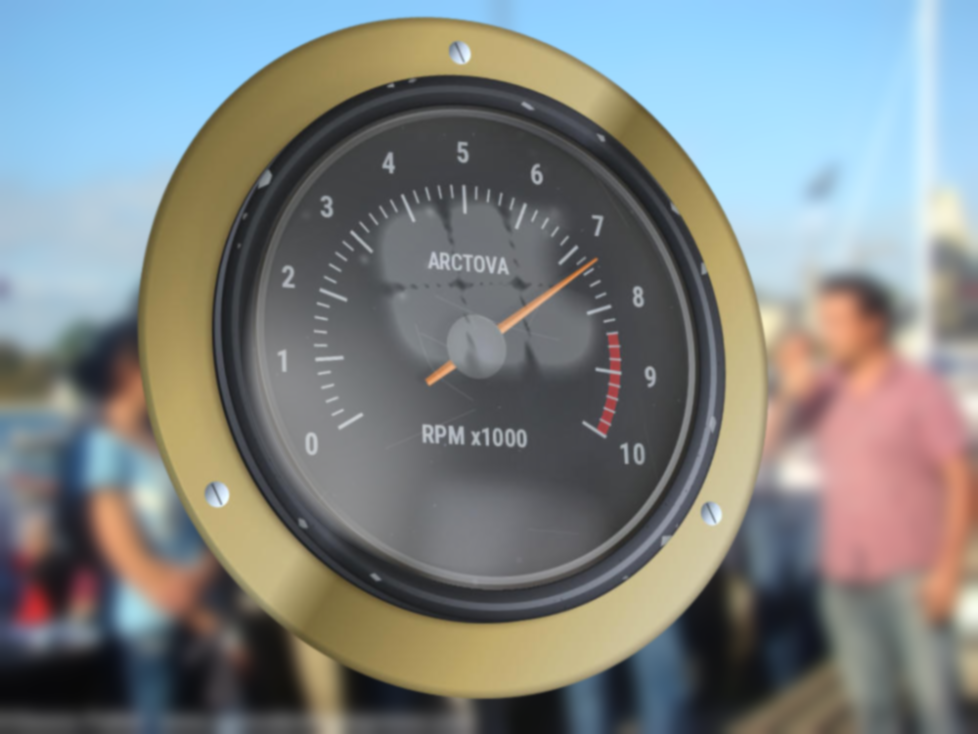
7300 rpm
